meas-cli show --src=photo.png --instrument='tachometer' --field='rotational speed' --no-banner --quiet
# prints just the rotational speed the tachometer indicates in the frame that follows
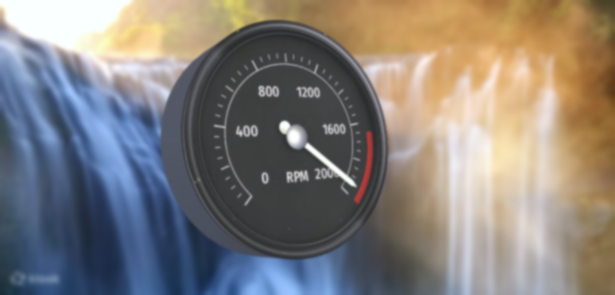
1950 rpm
